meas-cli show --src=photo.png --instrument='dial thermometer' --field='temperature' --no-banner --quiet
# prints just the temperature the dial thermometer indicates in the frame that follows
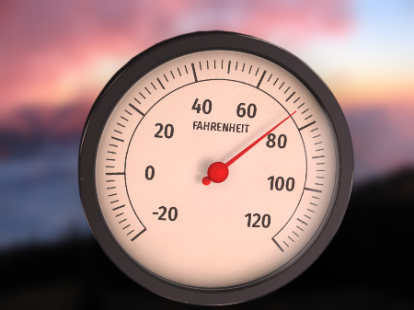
74 °F
